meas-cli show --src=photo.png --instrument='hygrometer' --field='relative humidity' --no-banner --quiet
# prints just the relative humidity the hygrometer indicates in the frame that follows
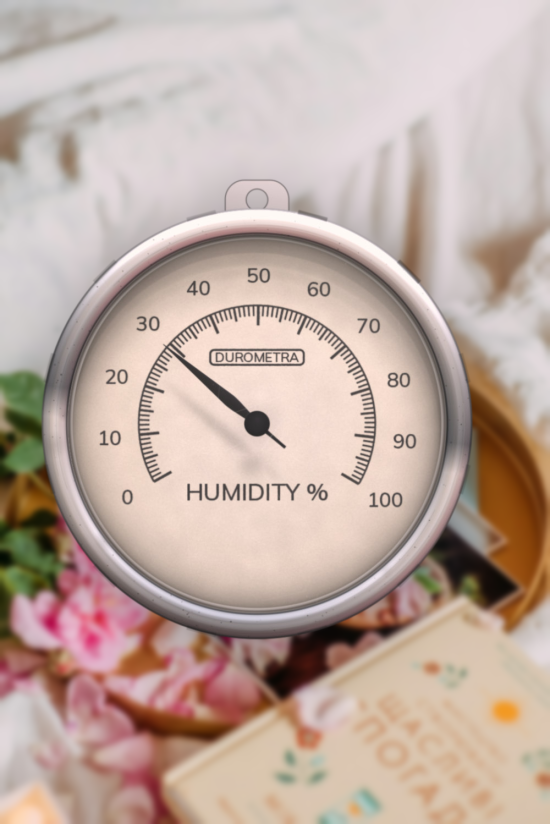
29 %
